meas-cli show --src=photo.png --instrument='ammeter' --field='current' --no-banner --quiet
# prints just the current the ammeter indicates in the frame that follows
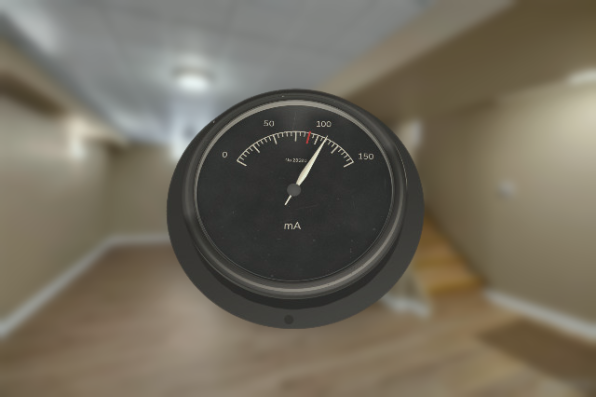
110 mA
